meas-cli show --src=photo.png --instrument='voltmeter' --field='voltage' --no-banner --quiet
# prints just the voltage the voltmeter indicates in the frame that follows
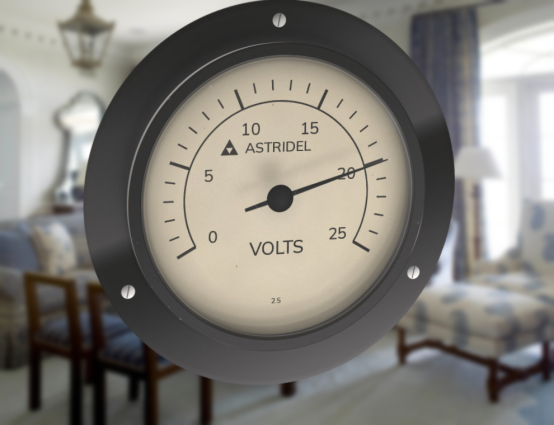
20 V
